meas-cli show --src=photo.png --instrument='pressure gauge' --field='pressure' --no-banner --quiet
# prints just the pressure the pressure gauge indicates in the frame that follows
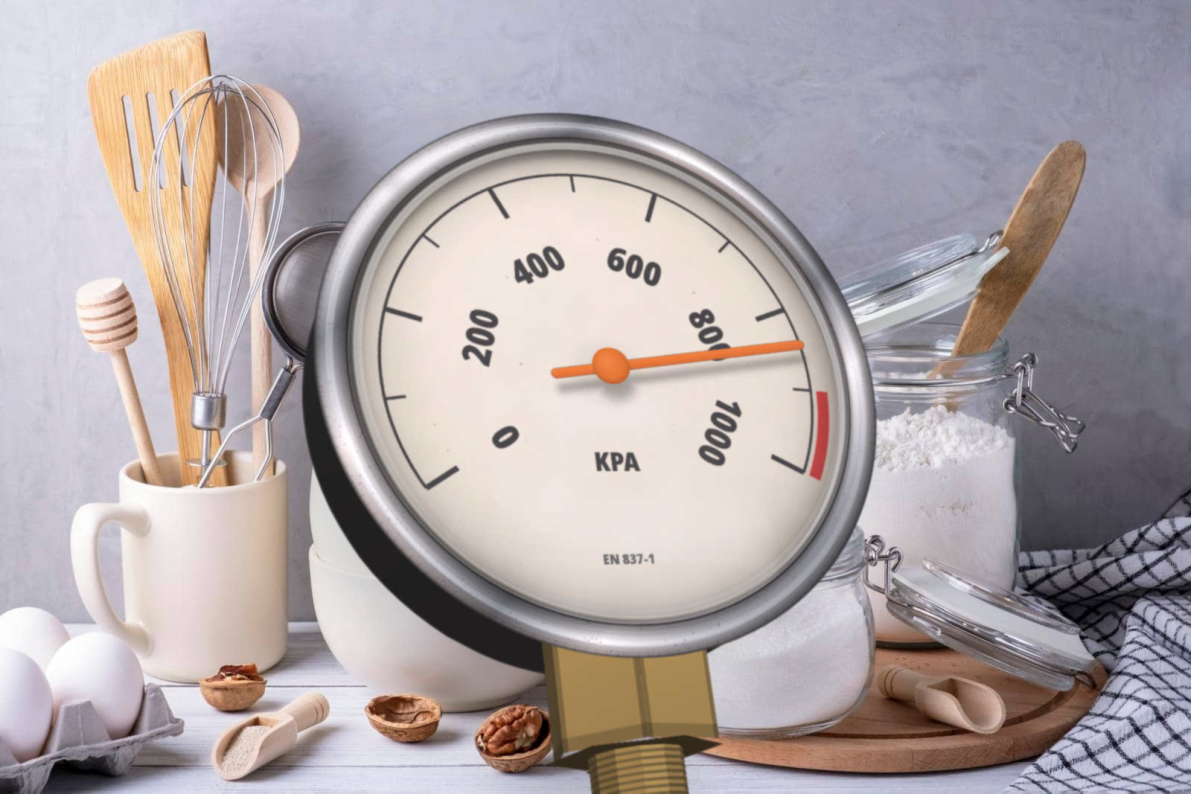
850 kPa
